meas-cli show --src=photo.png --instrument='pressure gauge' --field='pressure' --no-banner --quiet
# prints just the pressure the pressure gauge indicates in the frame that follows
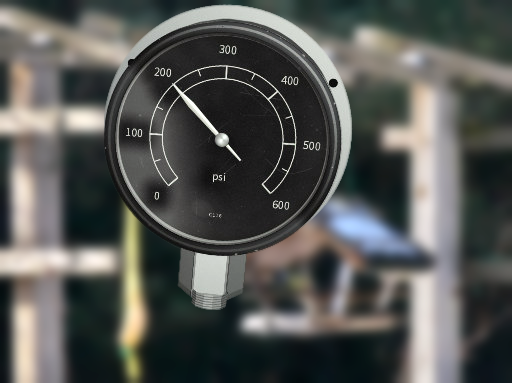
200 psi
